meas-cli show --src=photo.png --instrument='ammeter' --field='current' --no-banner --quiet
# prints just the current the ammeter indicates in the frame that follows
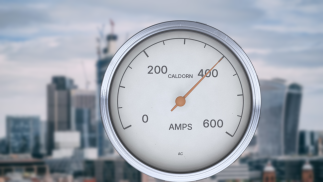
400 A
